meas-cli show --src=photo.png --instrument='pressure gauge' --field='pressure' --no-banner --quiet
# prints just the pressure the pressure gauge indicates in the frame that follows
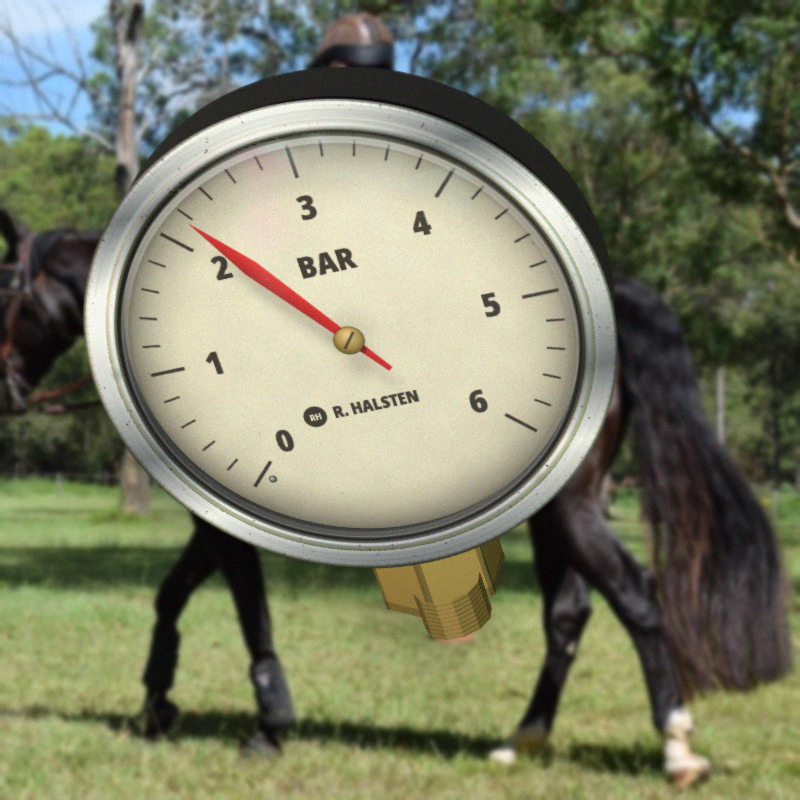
2.2 bar
